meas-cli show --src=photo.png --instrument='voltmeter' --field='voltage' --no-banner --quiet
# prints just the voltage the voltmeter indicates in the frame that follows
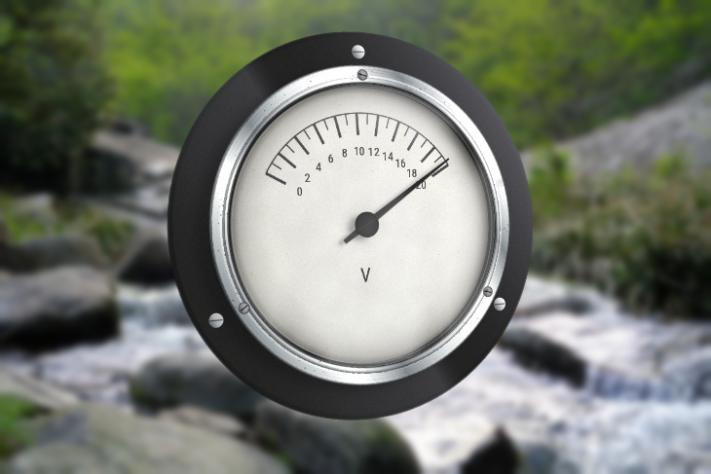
19.5 V
